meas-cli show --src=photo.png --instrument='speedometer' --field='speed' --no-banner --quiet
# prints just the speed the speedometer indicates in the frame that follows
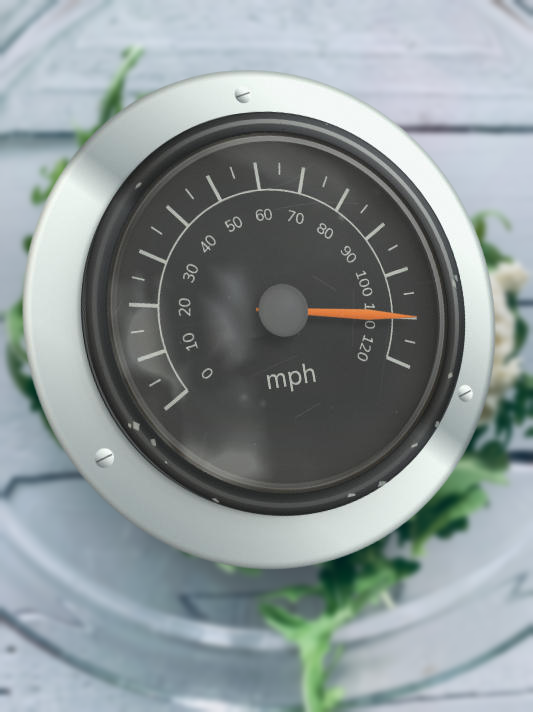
110 mph
